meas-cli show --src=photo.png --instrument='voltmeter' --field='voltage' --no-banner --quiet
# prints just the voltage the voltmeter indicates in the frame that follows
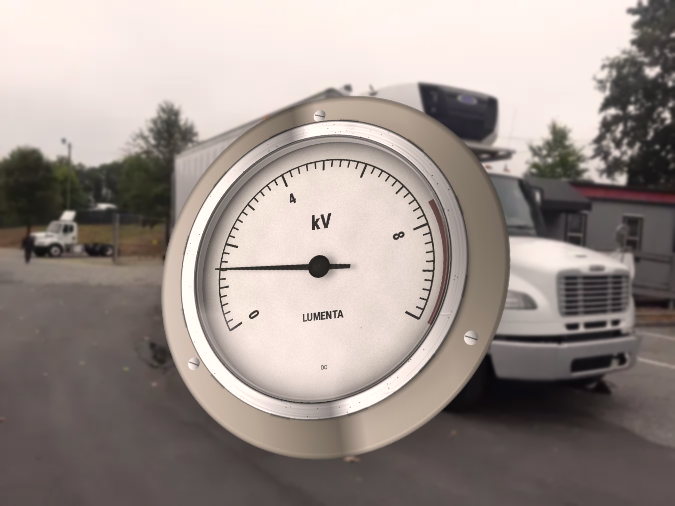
1.4 kV
